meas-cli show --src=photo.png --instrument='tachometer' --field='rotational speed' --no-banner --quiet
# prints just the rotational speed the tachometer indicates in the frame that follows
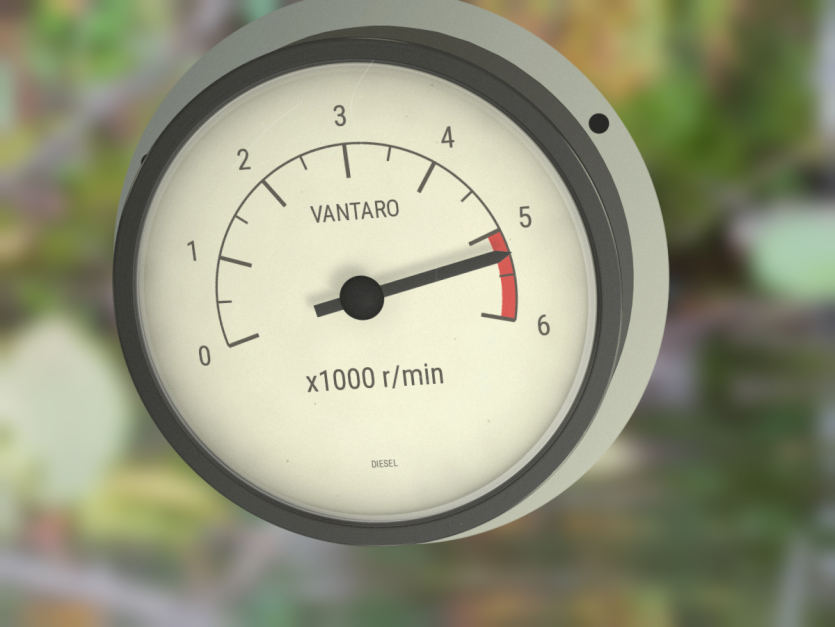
5250 rpm
